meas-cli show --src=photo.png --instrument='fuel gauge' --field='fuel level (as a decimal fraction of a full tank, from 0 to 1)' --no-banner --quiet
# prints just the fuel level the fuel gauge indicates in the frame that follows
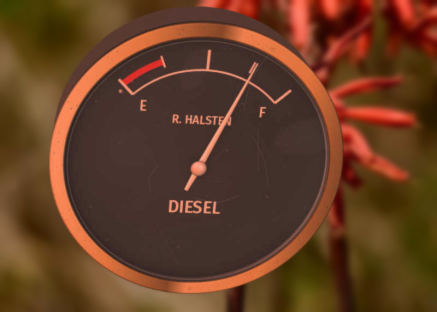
0.75
